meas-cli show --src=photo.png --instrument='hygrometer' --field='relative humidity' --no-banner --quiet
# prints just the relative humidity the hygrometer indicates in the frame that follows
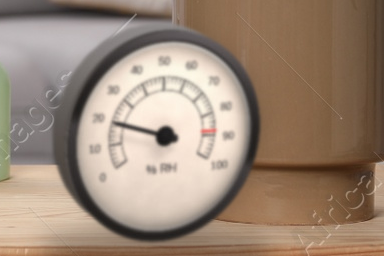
20 %
